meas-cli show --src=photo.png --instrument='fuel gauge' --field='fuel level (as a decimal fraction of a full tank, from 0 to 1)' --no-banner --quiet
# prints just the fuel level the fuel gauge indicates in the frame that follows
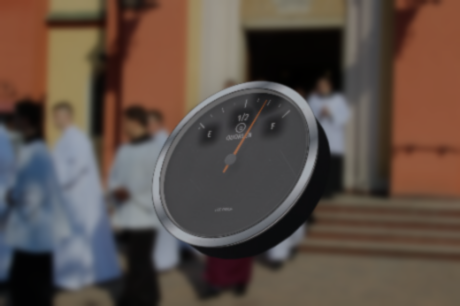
0.75
